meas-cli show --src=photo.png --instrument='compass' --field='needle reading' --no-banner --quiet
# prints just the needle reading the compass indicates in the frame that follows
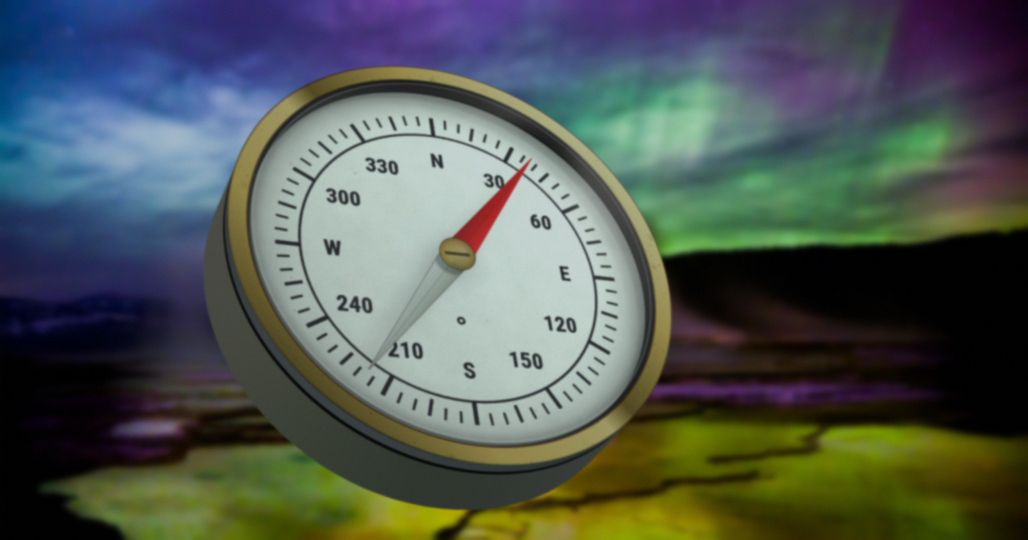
37.5 °
